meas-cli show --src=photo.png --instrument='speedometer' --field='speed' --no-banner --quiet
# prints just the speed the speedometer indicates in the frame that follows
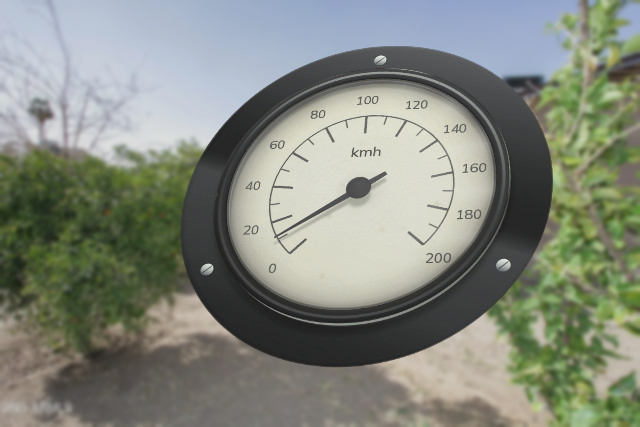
10 km/h
